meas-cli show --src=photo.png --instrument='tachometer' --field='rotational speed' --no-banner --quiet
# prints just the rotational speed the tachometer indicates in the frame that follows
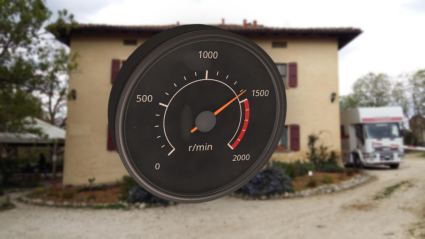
1400 rpm
